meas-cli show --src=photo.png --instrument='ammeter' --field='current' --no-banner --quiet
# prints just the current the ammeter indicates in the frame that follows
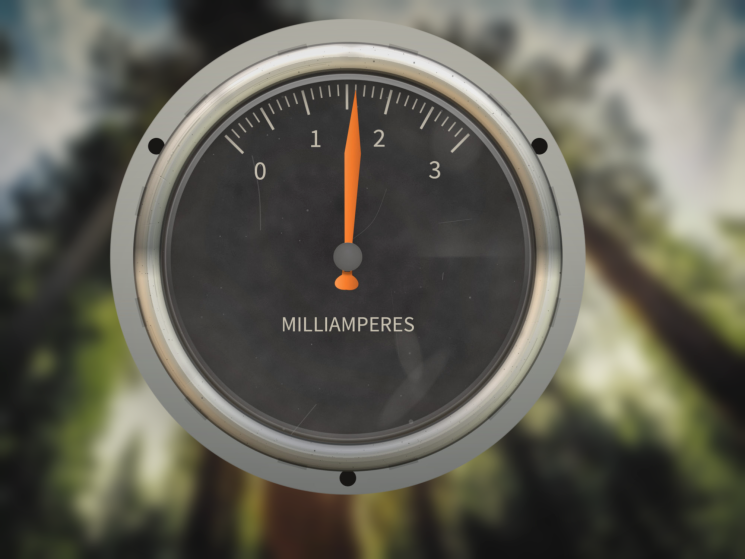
1.6 mA
